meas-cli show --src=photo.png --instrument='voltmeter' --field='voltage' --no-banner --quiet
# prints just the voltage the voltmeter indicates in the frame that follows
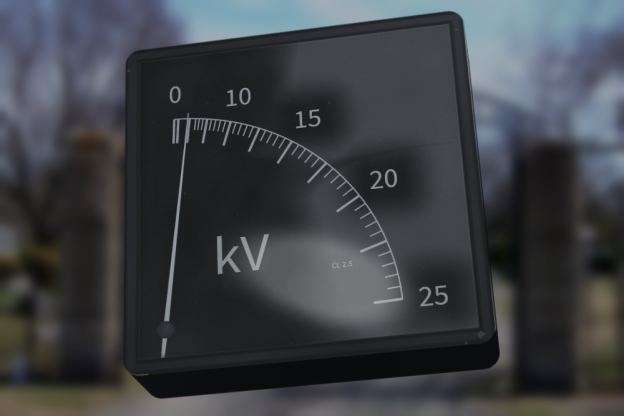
5 kV
